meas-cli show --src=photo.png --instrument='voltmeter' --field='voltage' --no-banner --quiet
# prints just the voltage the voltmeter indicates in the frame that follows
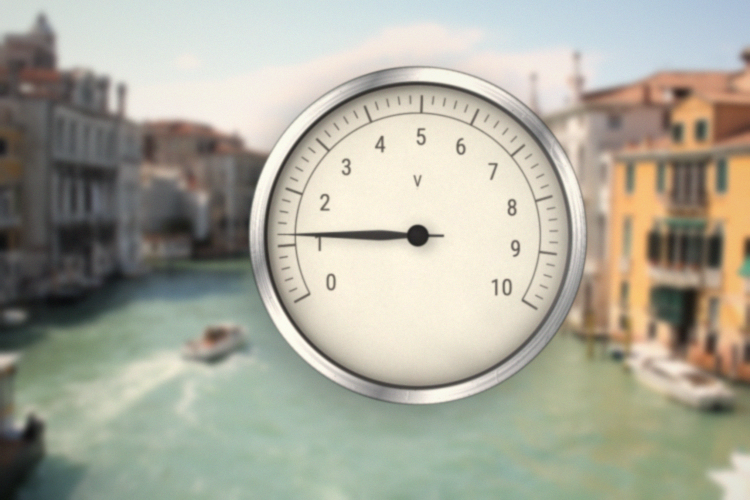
1.2 V
